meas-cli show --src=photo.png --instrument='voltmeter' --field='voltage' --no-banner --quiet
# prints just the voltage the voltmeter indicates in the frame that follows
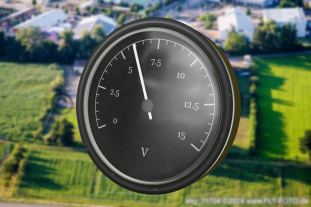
6 V
